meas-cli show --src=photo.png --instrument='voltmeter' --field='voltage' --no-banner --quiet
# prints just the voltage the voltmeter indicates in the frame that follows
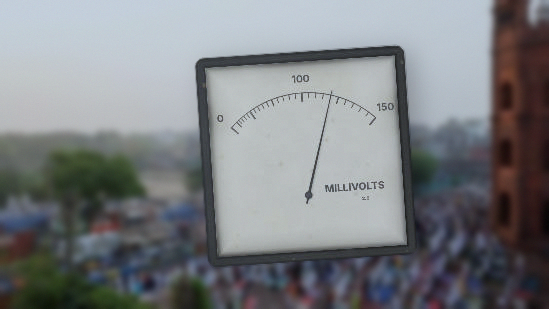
120 mV
